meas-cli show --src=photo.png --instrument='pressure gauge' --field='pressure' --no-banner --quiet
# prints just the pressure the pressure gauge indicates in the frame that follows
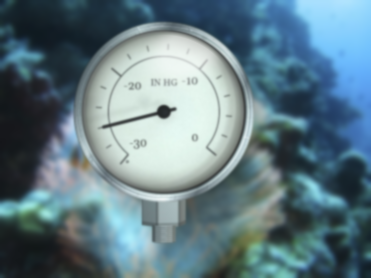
-26 inHg
